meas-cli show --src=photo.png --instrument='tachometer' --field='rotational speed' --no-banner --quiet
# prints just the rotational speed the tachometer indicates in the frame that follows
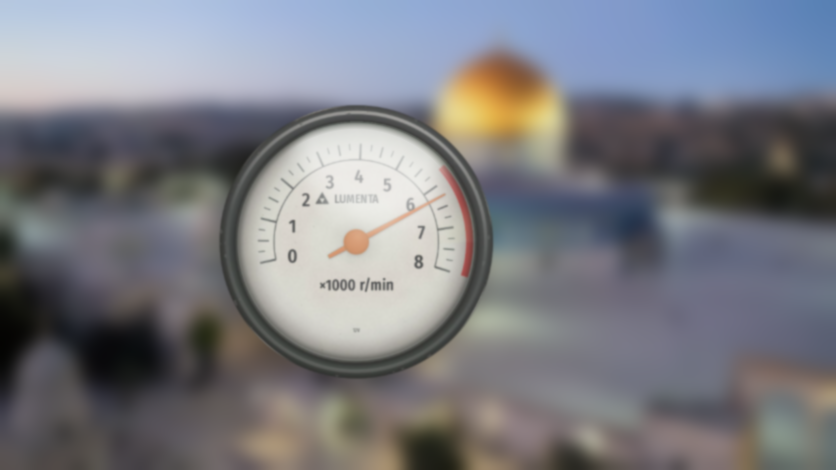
6250 rpm
